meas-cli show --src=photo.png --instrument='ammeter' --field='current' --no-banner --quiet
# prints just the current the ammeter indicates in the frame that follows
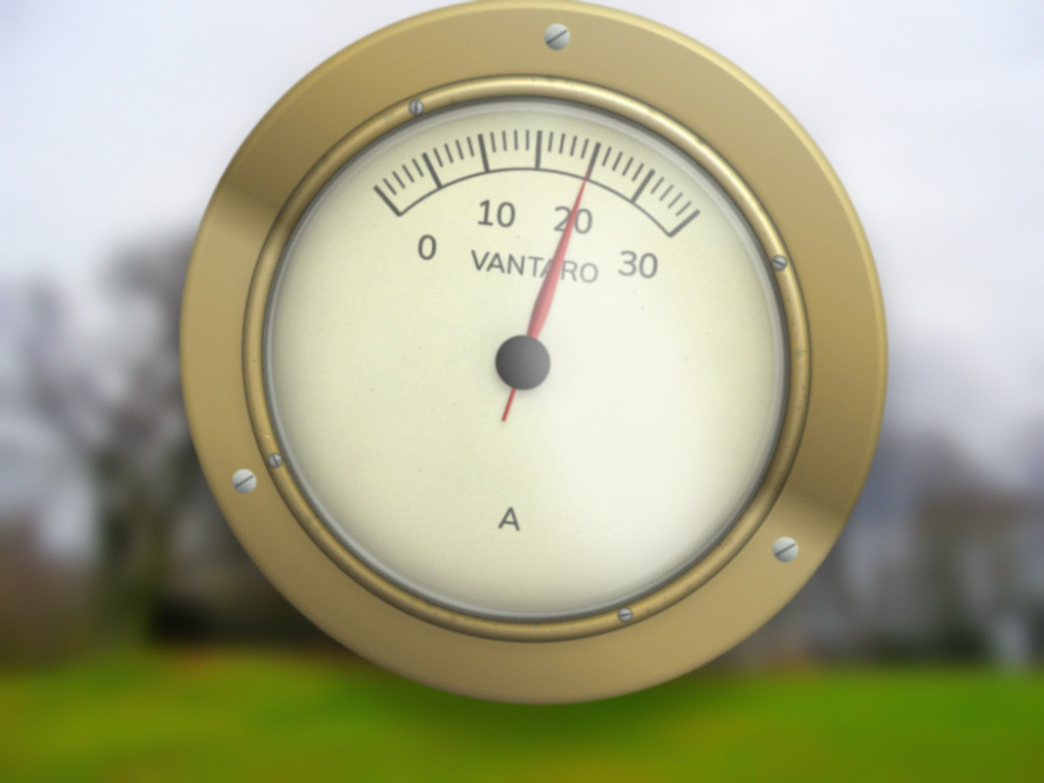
20 A
